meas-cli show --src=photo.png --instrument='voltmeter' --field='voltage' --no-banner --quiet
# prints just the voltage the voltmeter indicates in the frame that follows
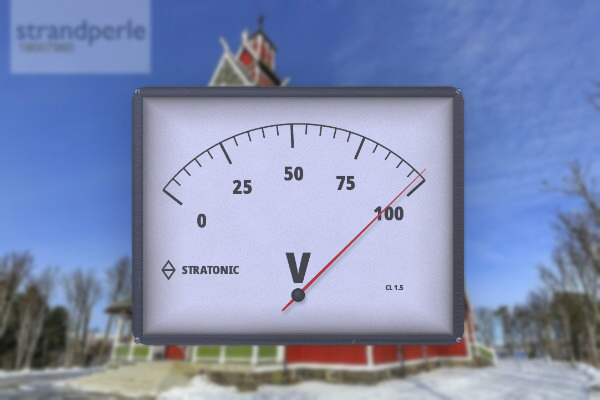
97.5 V
